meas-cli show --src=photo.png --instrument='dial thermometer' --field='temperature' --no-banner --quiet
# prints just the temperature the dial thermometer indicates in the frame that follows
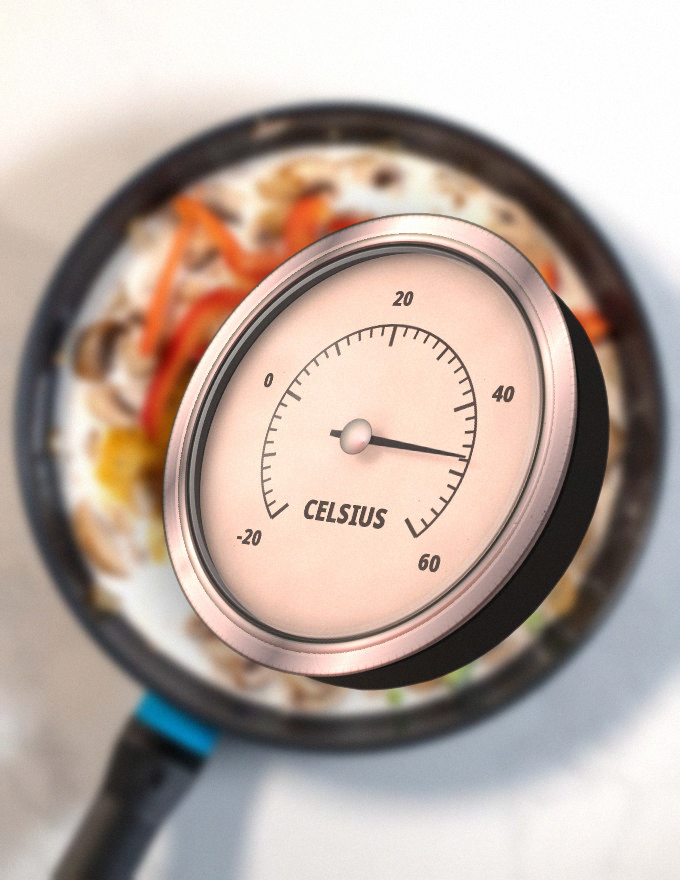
48 °C
